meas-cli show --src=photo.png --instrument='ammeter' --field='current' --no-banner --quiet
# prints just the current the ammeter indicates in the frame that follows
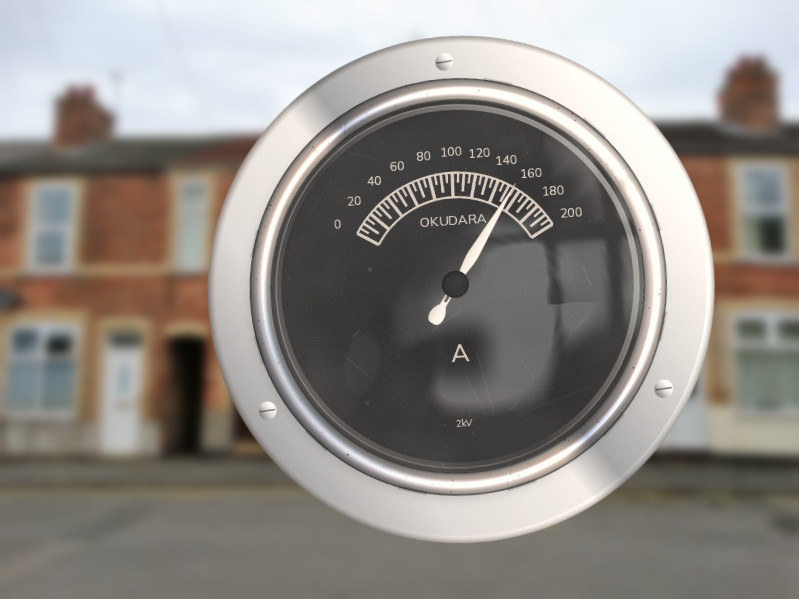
155 A
